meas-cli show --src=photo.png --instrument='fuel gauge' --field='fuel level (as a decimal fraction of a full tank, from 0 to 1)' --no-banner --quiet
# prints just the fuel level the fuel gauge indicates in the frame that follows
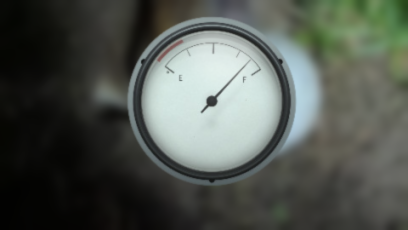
0.875
